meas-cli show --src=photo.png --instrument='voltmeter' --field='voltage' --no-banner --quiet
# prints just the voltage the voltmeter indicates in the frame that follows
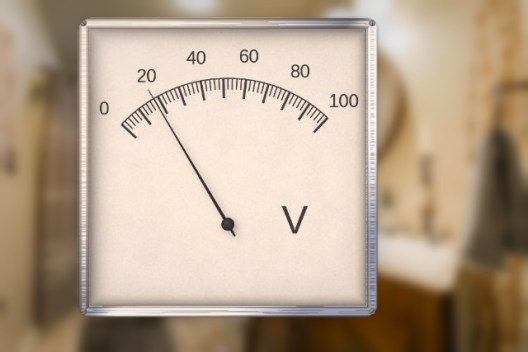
18 V
